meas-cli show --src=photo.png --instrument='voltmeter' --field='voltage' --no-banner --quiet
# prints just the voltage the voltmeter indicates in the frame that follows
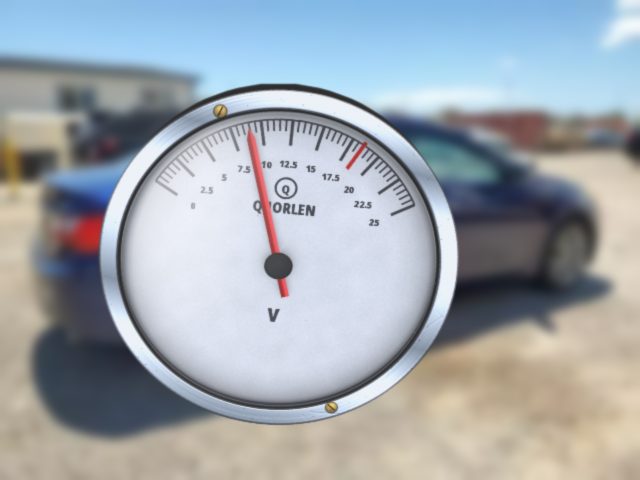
9 V
